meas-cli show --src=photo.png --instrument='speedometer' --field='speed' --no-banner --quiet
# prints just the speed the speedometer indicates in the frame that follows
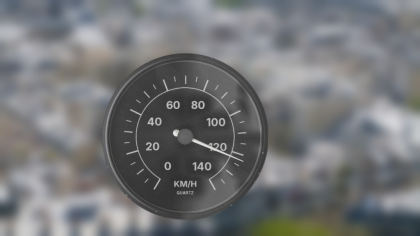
122.5 km/h
